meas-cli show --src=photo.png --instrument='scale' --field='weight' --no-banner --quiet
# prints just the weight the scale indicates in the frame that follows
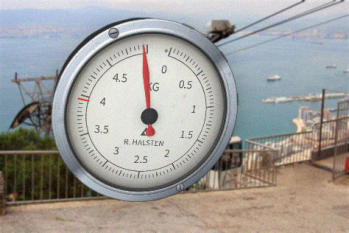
4.95 kg
